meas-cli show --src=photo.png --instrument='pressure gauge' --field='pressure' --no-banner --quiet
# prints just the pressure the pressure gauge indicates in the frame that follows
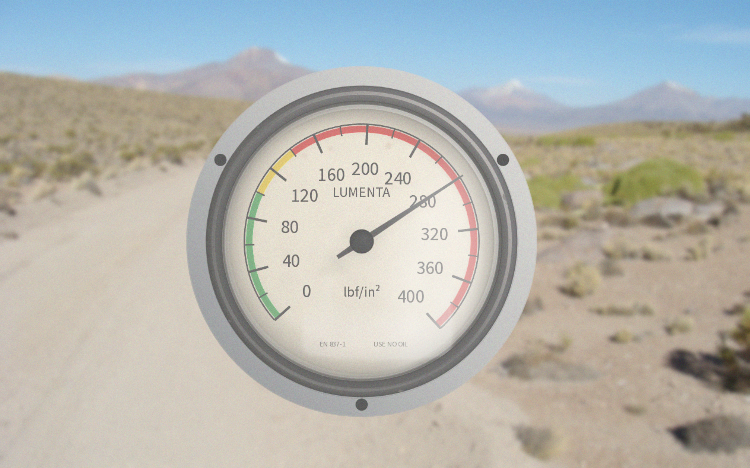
280 psi
